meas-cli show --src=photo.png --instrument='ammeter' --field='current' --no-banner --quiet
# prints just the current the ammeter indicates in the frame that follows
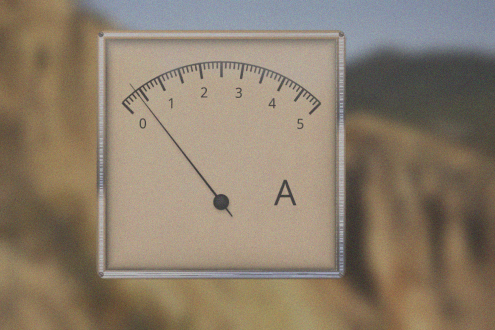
0.4 A
